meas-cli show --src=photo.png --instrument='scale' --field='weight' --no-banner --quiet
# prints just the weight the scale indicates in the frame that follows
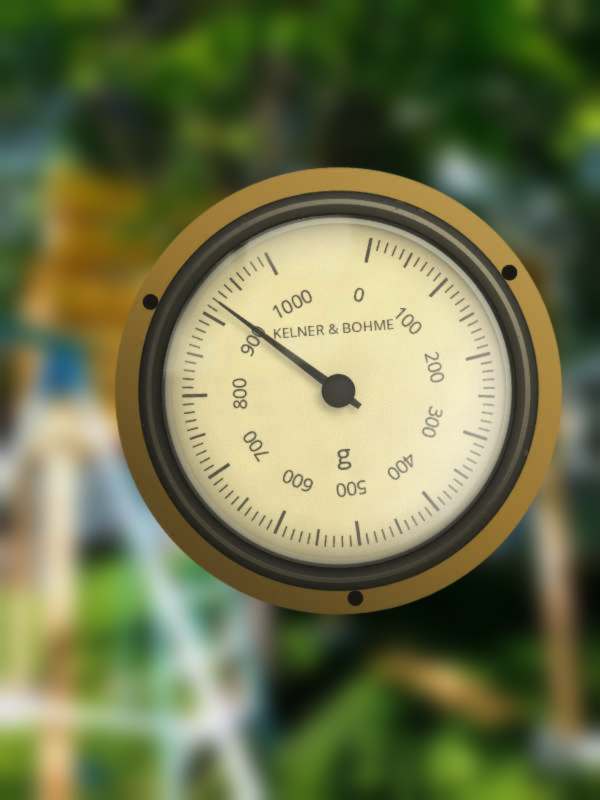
920 g
